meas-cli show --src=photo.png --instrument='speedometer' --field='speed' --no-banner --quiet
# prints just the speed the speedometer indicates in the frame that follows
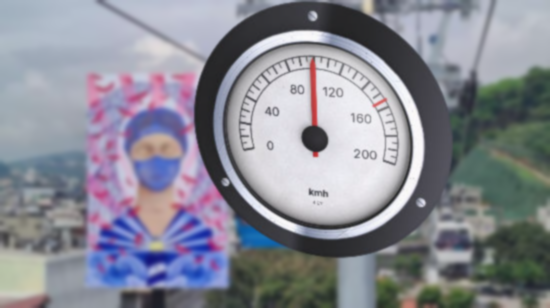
100 km/h
